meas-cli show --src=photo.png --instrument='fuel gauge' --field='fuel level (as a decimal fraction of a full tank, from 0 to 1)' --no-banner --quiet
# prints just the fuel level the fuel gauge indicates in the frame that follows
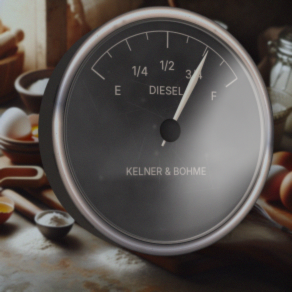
0.75
